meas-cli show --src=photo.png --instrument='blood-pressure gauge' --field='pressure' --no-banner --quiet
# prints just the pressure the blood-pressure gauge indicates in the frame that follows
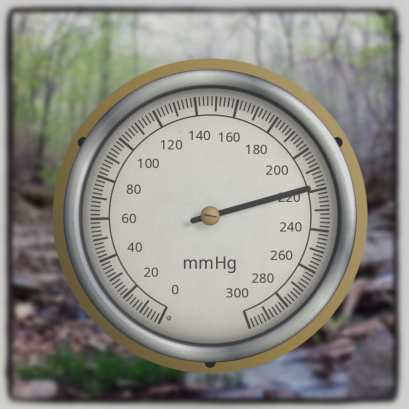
218 mmHg
